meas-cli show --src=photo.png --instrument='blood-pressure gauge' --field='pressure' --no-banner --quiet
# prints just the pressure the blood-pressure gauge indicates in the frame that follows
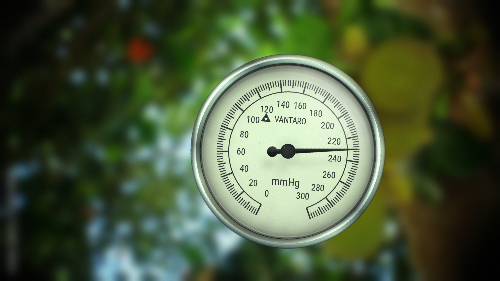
230 mmHg
